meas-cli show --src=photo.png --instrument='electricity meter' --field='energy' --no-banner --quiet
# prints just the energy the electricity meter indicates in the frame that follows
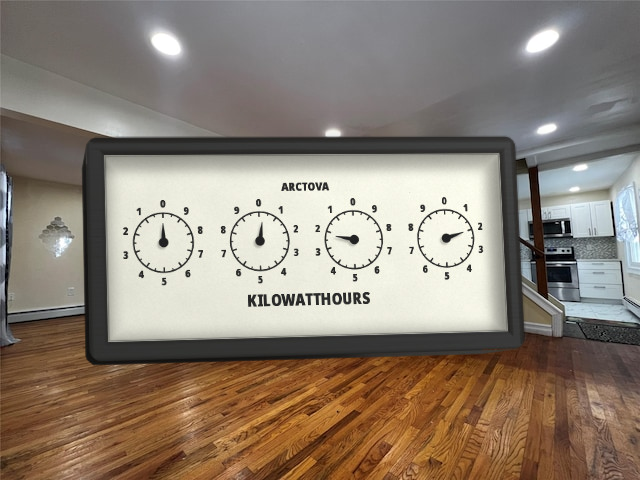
22 kWh
